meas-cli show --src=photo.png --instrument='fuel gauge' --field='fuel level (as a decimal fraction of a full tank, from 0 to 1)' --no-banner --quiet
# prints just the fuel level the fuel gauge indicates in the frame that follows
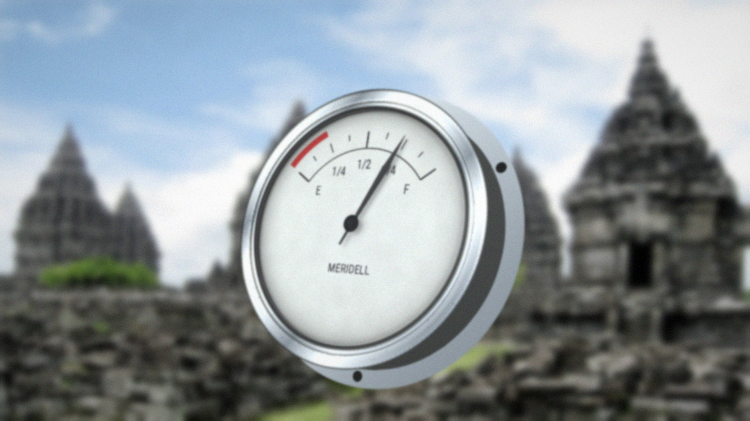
0.75
